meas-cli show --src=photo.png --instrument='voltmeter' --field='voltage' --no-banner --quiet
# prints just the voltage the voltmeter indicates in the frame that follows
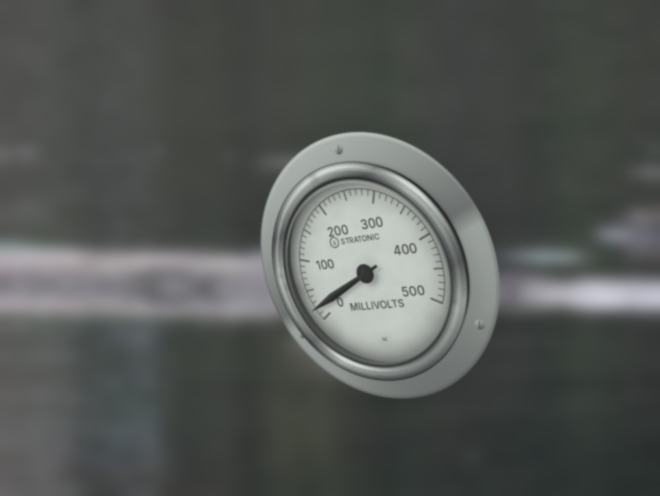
20 mV
